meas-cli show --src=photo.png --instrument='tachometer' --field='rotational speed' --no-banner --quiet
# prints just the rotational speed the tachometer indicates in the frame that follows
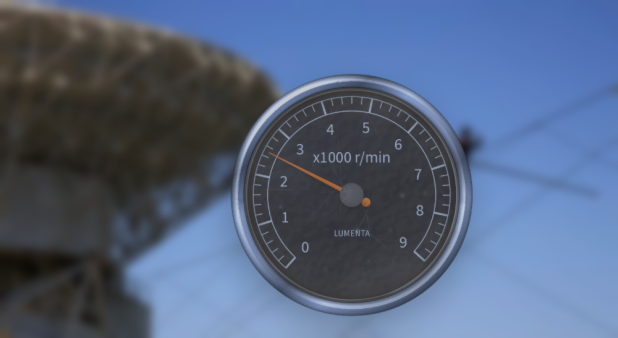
2500 rpm
